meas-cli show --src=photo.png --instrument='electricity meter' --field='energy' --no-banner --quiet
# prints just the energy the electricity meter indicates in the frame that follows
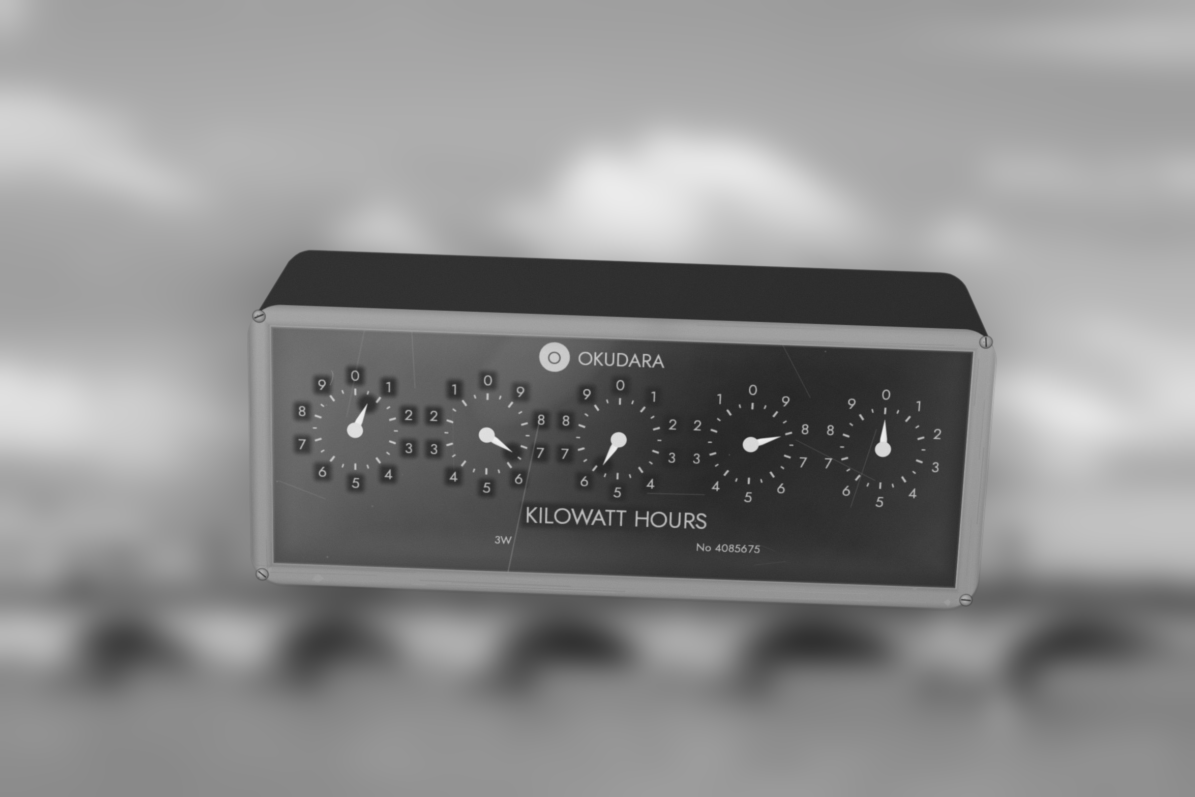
6580 kWh
